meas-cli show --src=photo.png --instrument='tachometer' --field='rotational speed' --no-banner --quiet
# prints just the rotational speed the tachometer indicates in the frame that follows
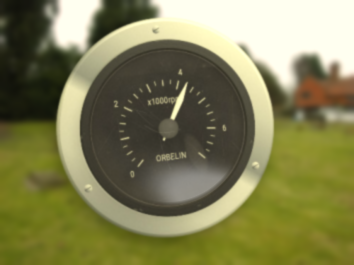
4250 rpm
